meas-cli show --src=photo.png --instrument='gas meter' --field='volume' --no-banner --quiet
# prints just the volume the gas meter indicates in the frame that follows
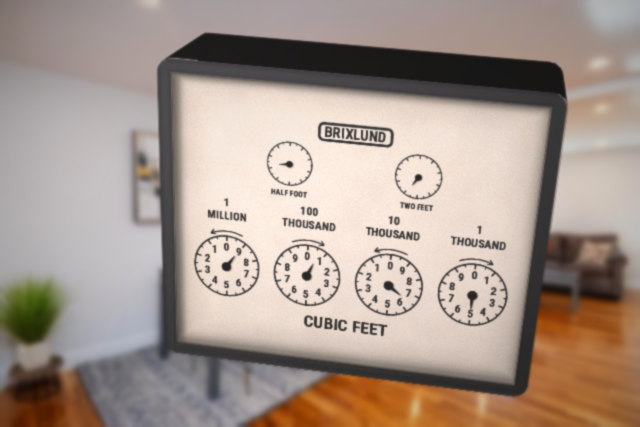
906500 ft³
